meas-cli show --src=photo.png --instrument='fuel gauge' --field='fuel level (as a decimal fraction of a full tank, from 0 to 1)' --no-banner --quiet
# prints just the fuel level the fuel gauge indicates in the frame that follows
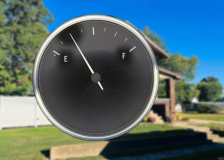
0.25
